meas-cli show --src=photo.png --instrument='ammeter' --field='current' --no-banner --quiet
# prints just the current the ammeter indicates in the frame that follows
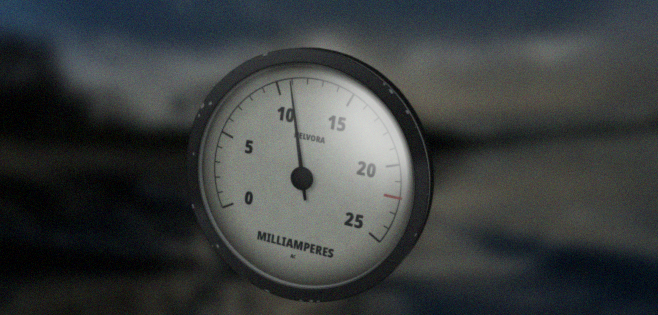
11 mA
